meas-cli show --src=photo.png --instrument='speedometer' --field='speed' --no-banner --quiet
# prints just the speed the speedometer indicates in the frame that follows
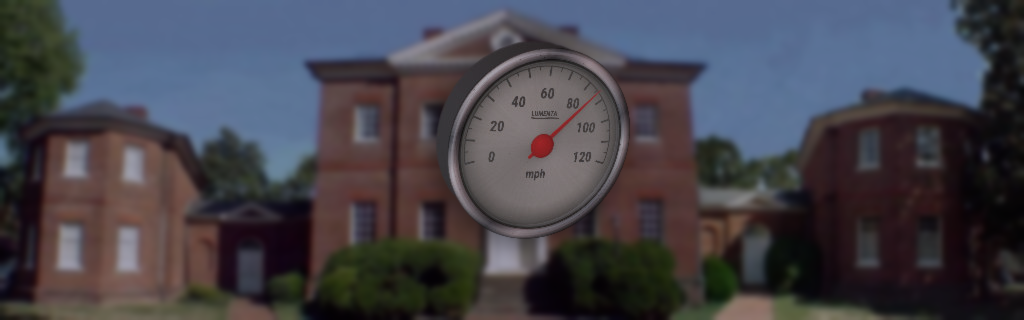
85 mph
